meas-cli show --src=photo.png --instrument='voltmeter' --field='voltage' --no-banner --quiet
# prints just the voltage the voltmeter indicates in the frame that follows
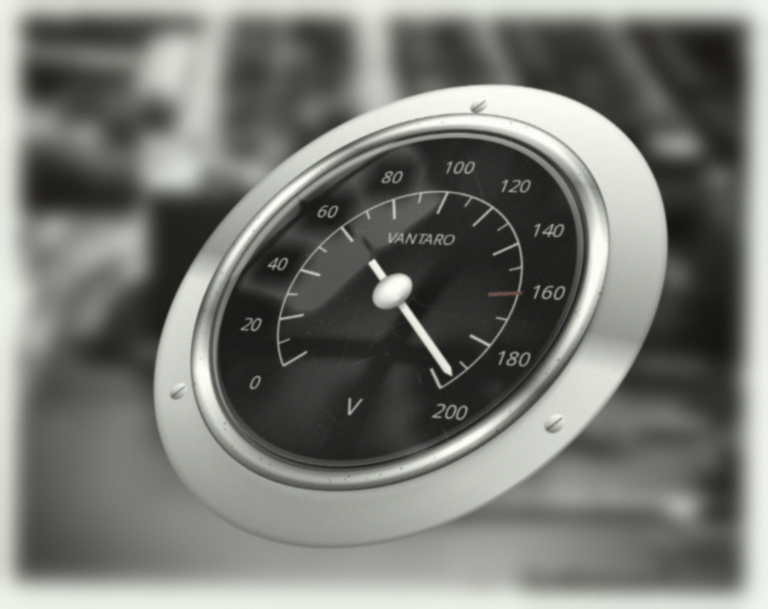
195 V
